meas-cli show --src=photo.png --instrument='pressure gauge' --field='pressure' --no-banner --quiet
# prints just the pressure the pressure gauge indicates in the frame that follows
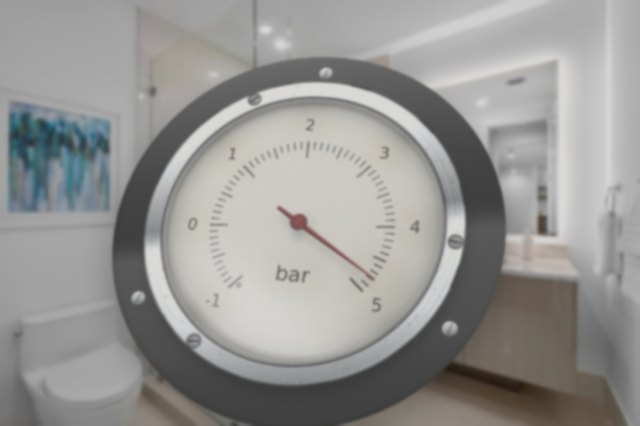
4.8 bar
